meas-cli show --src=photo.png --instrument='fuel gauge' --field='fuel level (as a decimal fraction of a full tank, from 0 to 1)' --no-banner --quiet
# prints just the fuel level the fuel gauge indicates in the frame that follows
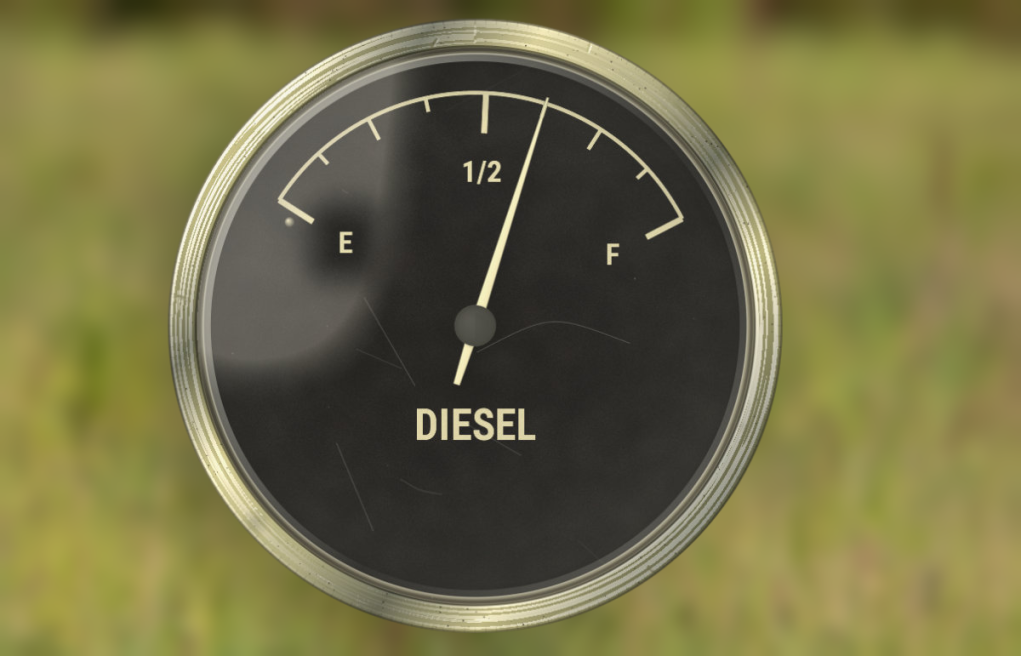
0.625
